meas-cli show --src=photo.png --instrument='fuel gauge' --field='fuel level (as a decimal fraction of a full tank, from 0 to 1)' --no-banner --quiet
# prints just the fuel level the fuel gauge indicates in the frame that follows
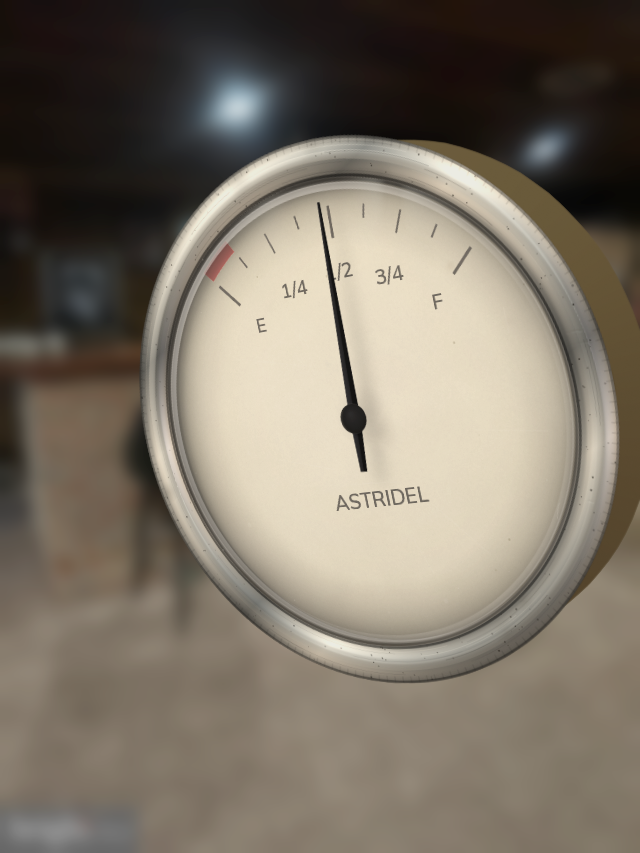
0.5
